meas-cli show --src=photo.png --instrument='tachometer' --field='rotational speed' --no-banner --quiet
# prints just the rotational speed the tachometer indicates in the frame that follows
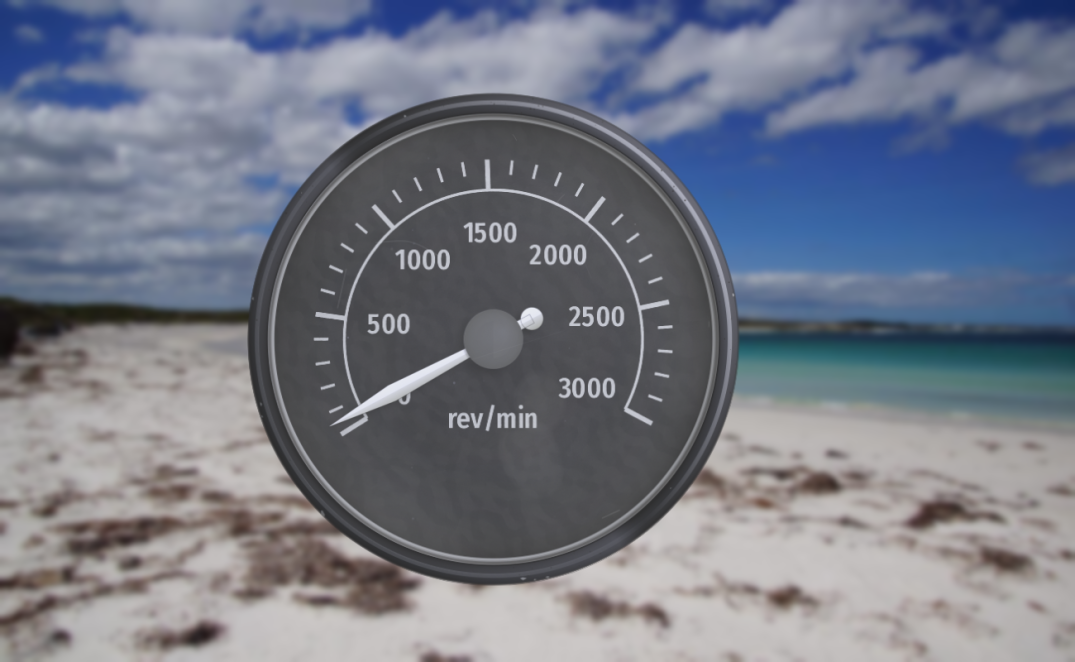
50 rpm
